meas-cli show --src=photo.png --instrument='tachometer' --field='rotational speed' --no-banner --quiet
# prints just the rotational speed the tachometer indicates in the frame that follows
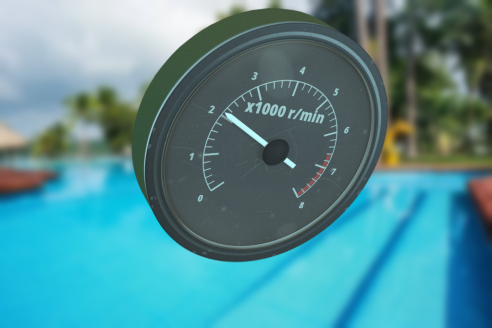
2100 rpm
